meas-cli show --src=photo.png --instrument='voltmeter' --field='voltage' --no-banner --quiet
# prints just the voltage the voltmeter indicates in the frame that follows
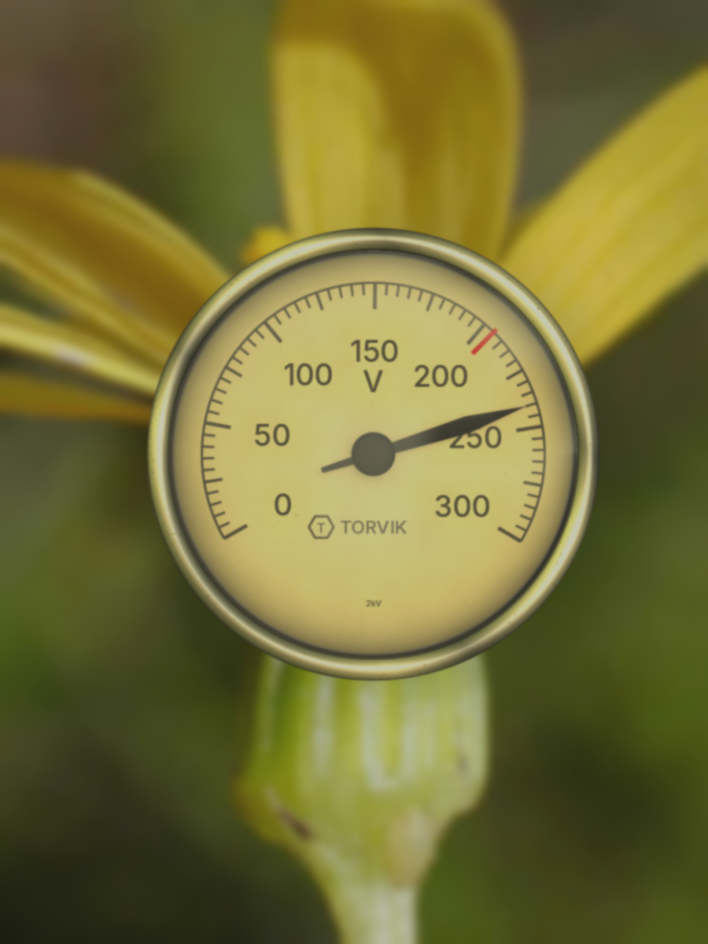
240 V
